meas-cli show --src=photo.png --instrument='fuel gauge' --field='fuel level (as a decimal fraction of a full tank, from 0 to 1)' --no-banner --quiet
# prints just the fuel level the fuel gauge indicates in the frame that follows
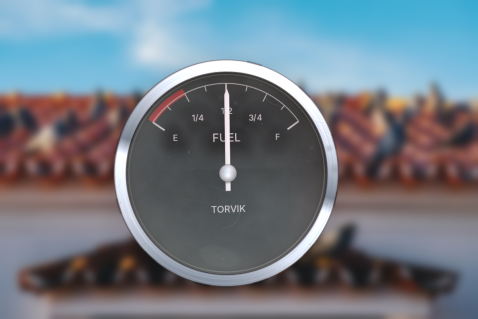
0.5
